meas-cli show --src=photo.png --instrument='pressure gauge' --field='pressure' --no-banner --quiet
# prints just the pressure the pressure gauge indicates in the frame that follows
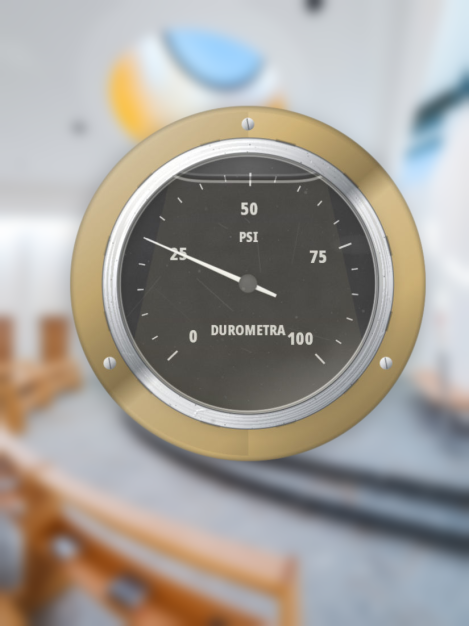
25 psi
